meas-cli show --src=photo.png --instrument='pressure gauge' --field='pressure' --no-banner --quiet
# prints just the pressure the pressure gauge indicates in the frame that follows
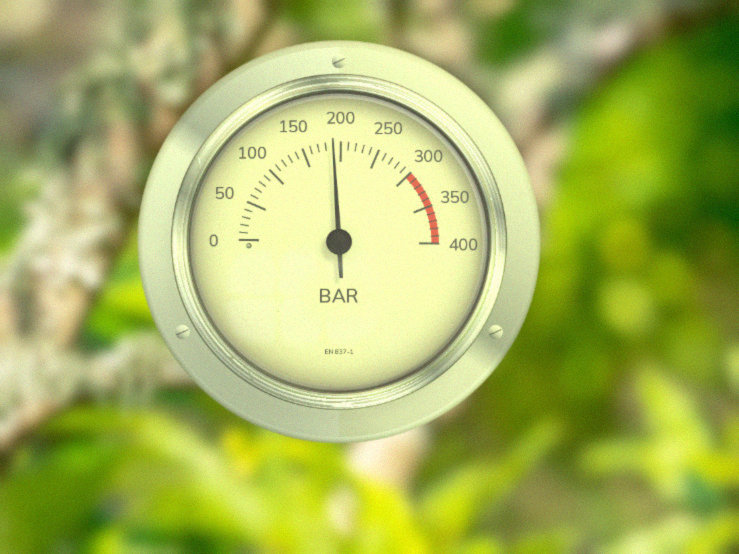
190 bar
